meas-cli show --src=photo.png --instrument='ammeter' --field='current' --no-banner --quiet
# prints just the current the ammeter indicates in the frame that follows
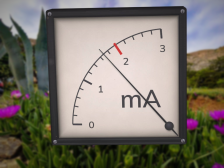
1.7 mA
